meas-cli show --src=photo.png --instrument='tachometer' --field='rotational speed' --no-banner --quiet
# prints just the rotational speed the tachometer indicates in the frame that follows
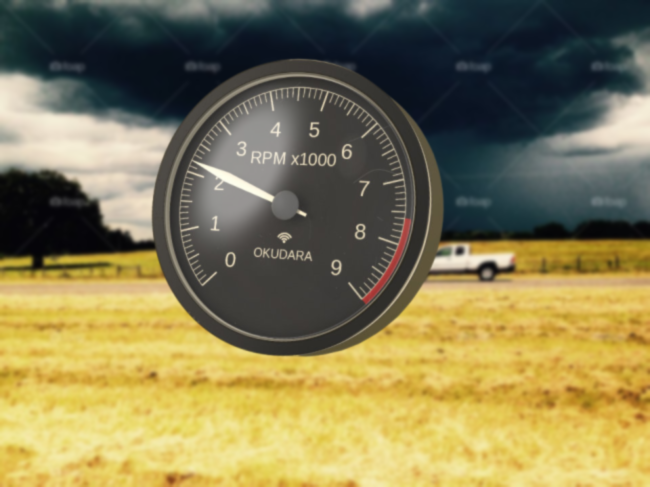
2200 rpm
